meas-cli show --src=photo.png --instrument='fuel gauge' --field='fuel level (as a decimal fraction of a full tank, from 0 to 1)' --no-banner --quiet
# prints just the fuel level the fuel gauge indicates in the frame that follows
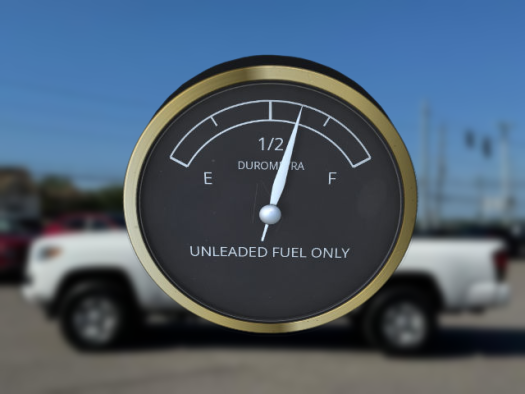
0.625
